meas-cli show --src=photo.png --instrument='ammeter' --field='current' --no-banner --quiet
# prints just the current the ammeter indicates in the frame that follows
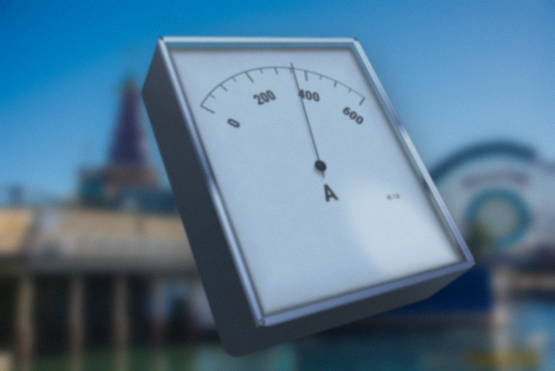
350 A
